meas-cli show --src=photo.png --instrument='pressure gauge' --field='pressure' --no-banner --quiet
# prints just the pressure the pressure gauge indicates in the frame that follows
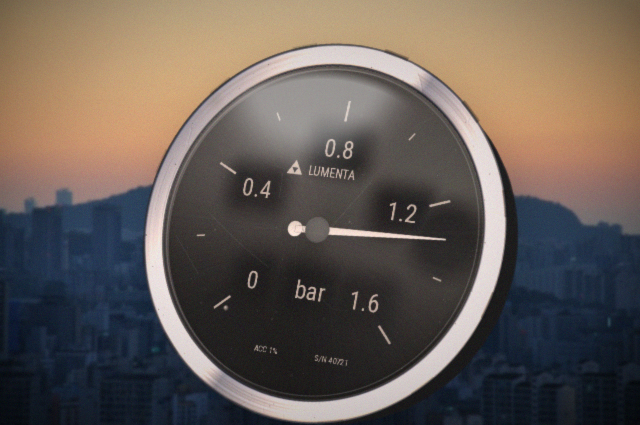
1.3 bar
